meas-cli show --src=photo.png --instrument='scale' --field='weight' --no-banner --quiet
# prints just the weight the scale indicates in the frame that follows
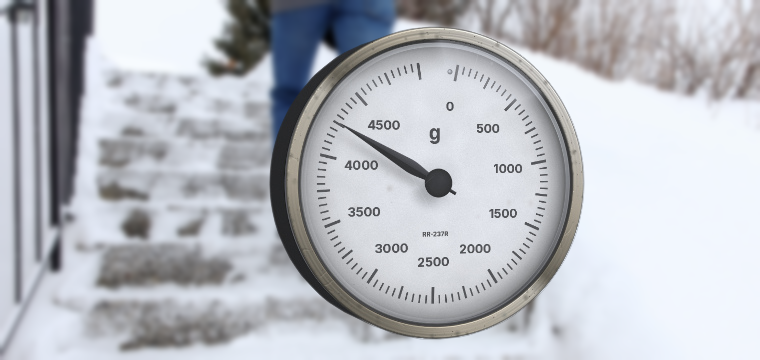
4250 g
